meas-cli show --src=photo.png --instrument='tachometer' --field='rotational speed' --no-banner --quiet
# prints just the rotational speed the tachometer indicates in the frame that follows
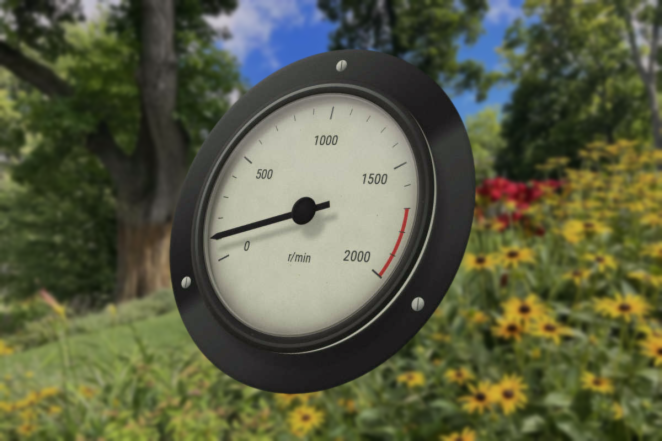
100 rpm
